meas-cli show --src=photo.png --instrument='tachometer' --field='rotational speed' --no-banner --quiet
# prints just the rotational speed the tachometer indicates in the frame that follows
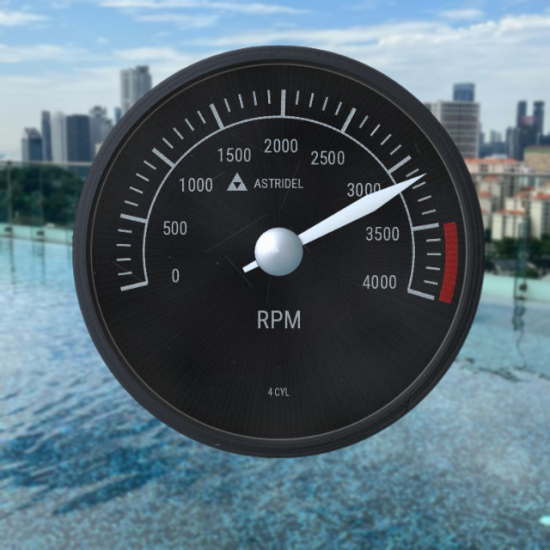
3150 rpm
